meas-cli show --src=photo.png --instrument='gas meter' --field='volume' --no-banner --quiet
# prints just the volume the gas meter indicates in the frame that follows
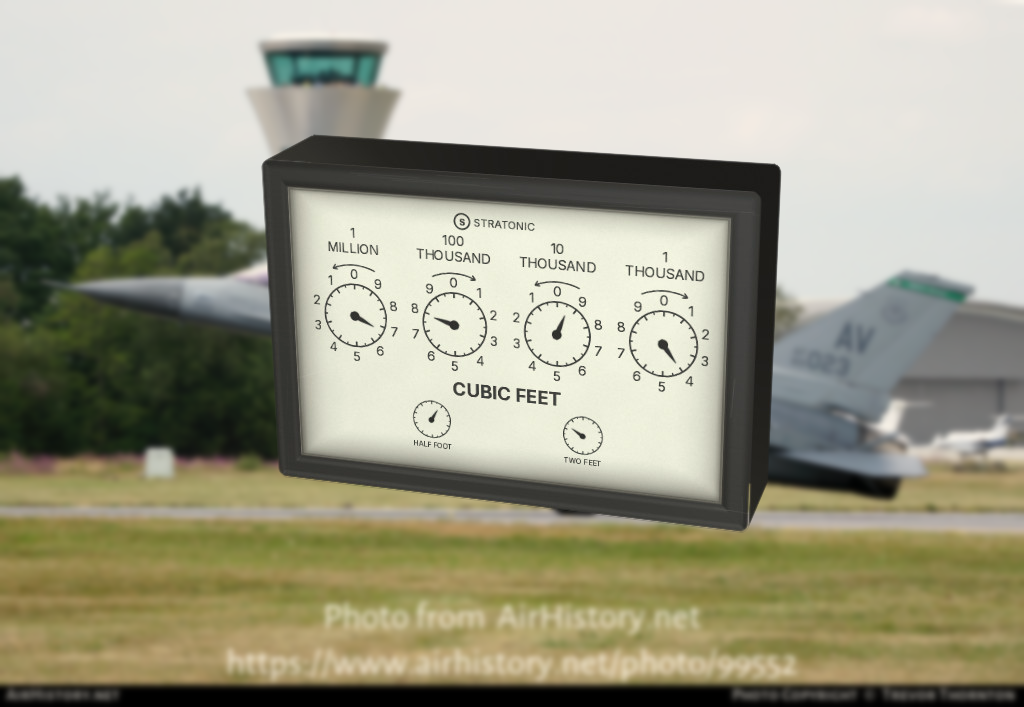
679400 ft³
